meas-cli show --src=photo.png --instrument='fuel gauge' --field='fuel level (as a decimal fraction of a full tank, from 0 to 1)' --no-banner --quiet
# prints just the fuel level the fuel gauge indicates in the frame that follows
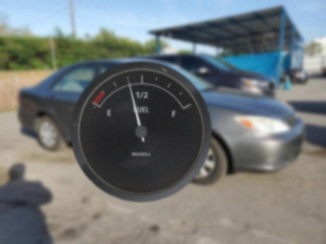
0.375
